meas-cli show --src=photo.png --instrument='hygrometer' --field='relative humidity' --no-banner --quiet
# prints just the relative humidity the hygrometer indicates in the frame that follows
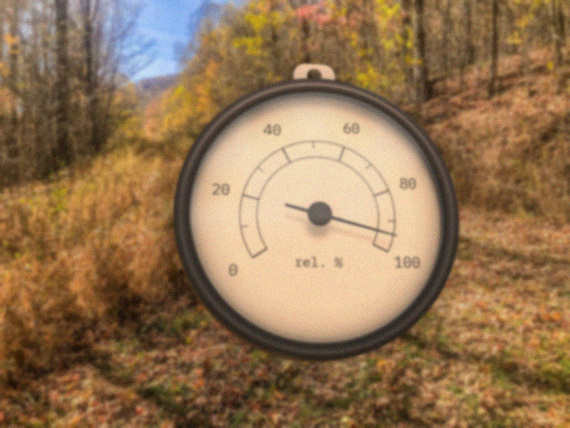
95 %
